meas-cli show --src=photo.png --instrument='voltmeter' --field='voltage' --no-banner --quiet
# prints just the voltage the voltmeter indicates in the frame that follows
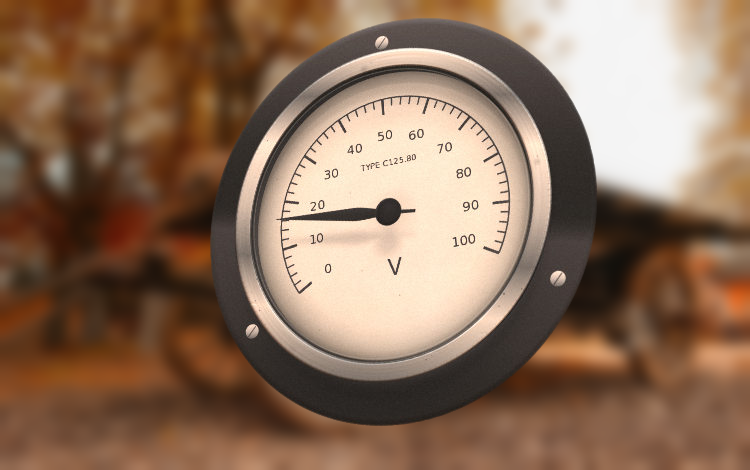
16 V
